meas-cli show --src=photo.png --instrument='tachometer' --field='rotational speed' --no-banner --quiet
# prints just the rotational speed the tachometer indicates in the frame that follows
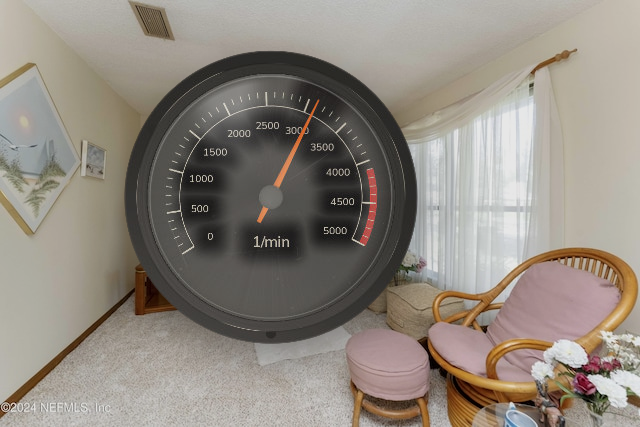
3100 rpm
